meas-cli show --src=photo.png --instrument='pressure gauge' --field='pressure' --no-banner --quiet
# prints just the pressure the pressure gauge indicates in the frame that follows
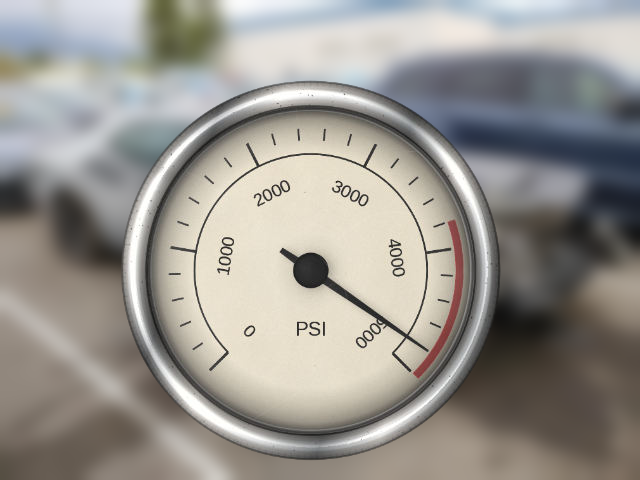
4800 psi
